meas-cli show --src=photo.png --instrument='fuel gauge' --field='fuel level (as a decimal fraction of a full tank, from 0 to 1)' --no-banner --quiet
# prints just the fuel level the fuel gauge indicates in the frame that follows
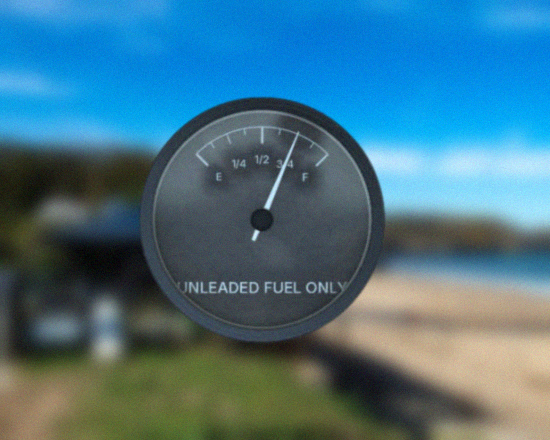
0.75
